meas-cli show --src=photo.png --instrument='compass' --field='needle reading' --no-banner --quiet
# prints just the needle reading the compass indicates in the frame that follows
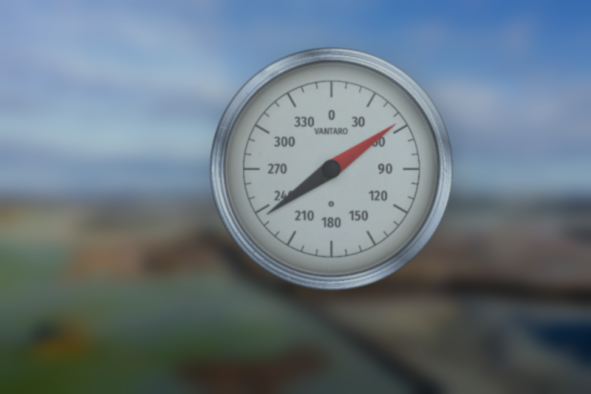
55 °
